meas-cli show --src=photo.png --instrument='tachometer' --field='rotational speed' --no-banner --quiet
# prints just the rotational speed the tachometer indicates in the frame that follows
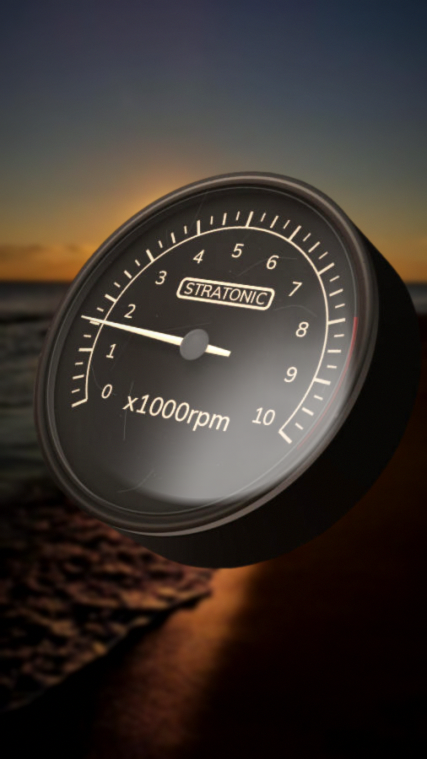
1500 rpm
